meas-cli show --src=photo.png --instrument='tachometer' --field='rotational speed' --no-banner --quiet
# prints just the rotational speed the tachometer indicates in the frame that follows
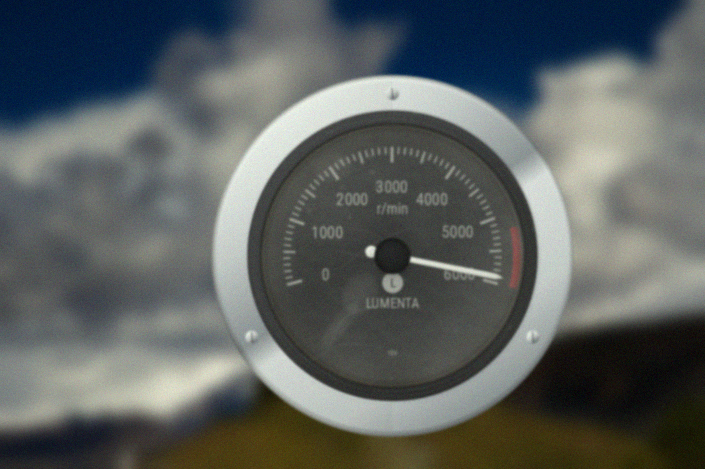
5900 rpm
